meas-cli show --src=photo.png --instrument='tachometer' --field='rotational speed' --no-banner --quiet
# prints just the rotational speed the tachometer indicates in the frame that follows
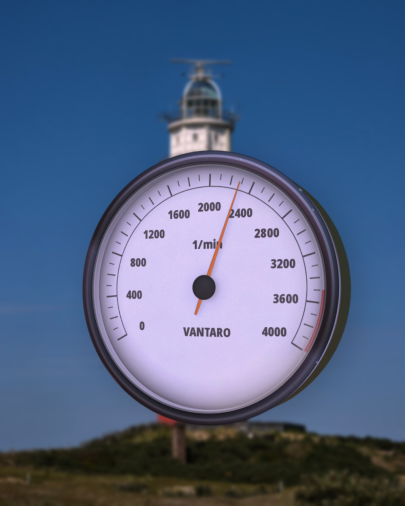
2300 rpm
